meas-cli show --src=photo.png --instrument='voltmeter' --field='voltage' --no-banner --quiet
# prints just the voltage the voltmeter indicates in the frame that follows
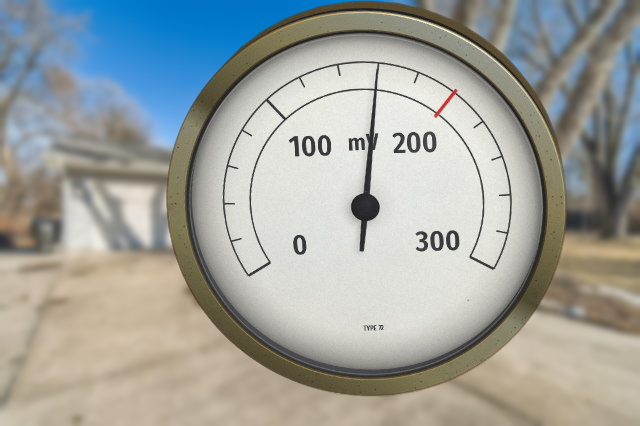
160 mV
